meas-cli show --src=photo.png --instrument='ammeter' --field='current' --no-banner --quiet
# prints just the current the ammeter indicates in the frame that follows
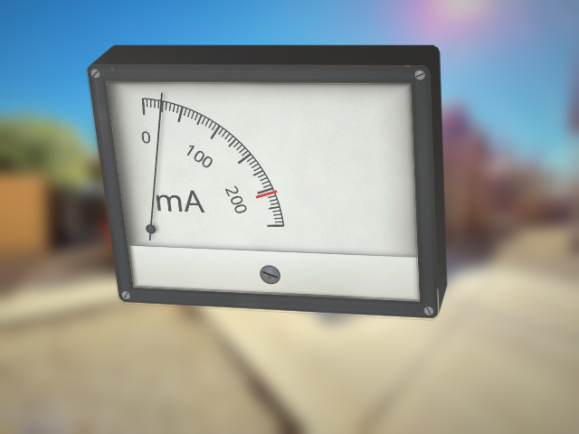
25 mA
